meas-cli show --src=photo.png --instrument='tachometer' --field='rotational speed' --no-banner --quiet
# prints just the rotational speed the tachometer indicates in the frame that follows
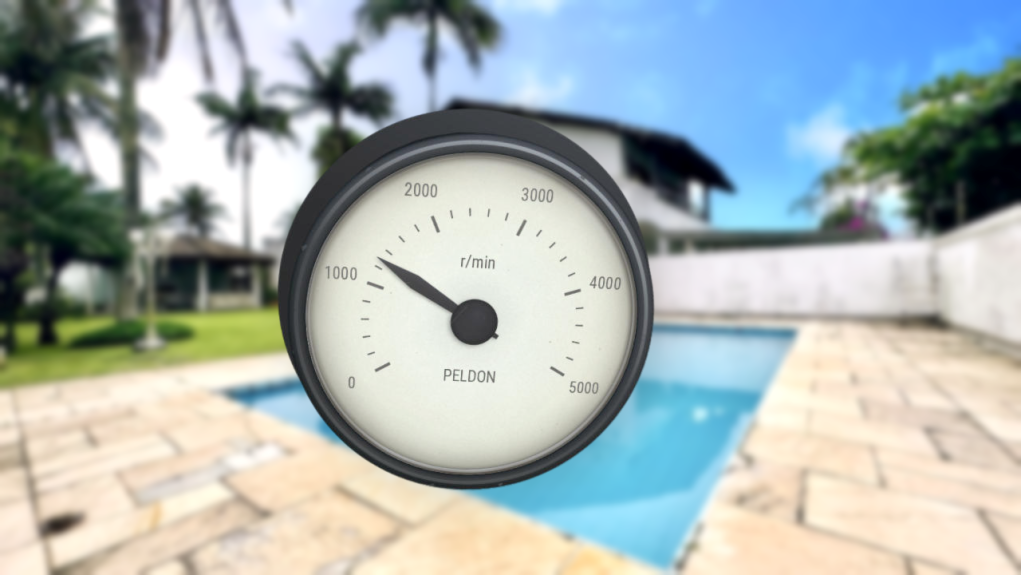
1300 rpm
